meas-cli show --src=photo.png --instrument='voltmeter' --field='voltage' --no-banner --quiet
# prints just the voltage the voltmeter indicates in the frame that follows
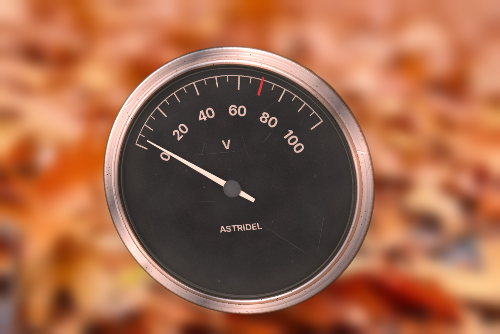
5 V
